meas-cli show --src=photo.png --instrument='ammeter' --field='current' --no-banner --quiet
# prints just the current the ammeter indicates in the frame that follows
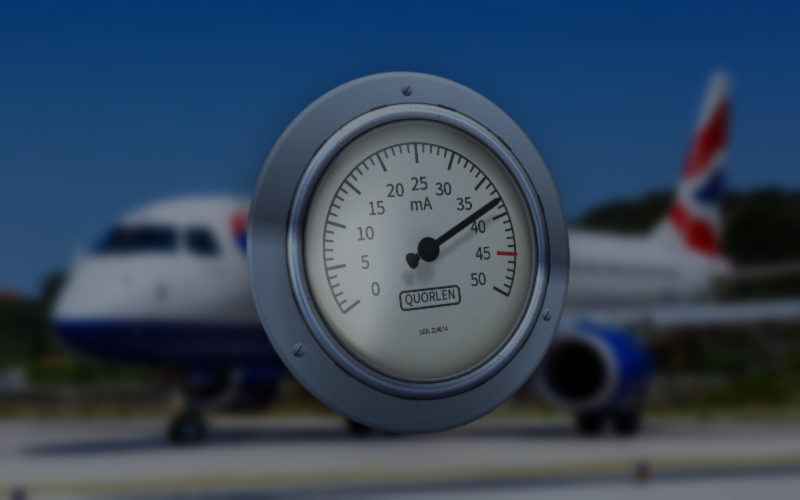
38 mA
